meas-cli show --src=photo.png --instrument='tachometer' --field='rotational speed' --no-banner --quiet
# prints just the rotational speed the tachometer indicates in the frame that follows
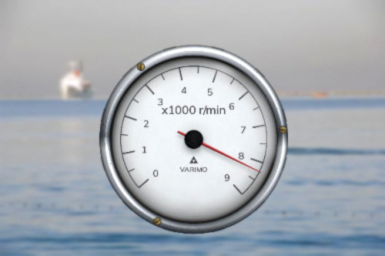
8250 rpm
